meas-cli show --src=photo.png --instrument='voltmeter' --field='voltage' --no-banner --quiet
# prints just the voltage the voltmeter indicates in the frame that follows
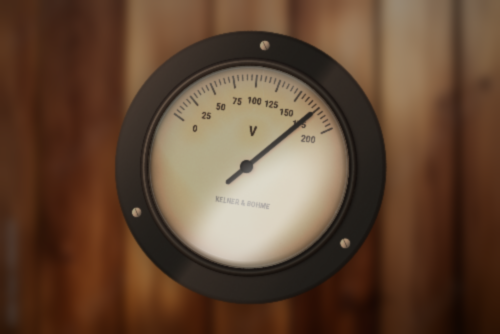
175 V
